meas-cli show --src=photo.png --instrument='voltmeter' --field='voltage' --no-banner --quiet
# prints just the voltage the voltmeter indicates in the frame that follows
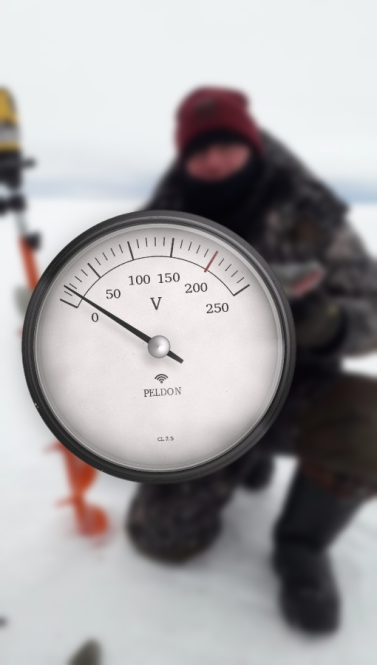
15 V
